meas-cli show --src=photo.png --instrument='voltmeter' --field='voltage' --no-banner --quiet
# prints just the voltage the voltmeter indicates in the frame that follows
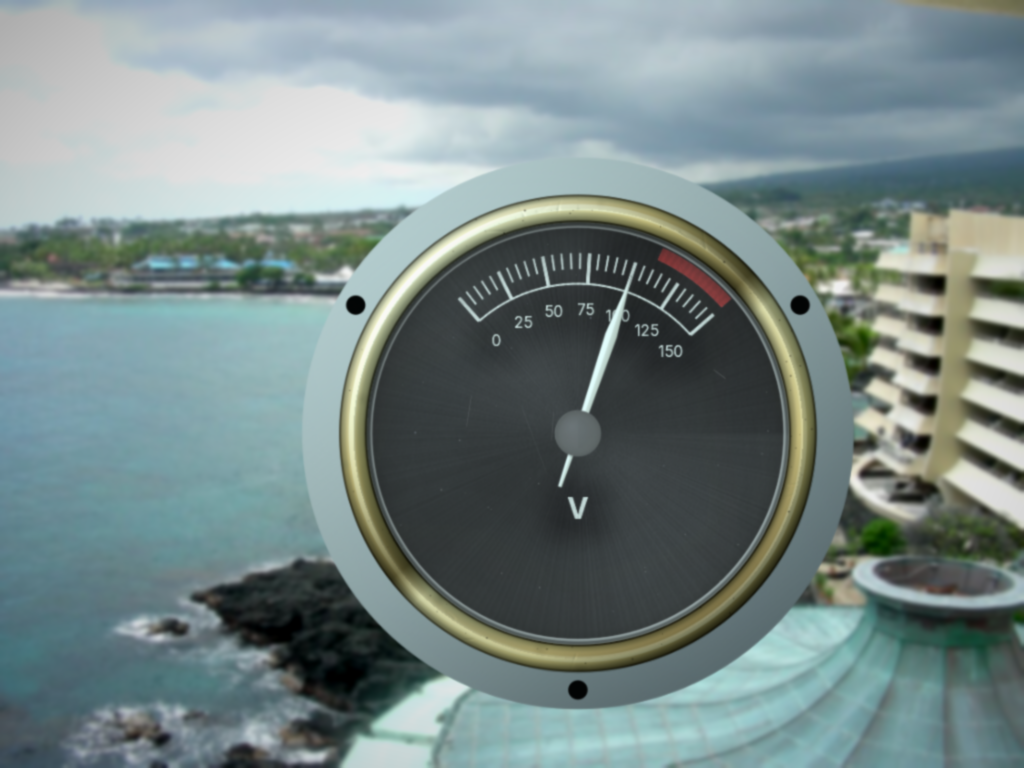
100 V
